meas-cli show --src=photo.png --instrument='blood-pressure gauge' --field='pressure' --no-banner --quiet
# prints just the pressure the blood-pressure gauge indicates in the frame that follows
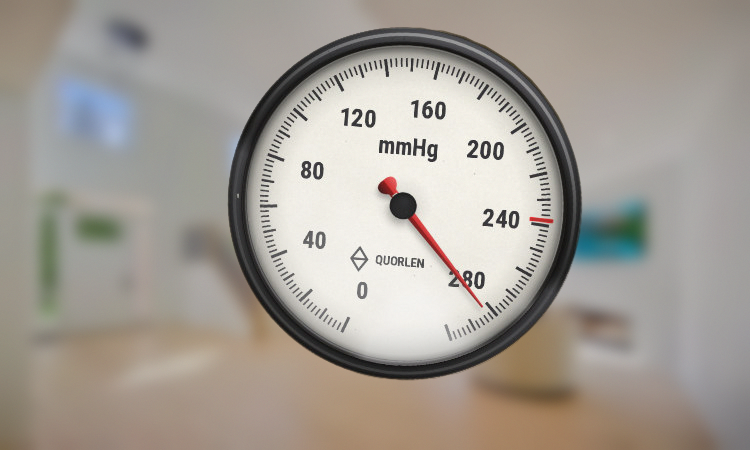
282 mmHg
